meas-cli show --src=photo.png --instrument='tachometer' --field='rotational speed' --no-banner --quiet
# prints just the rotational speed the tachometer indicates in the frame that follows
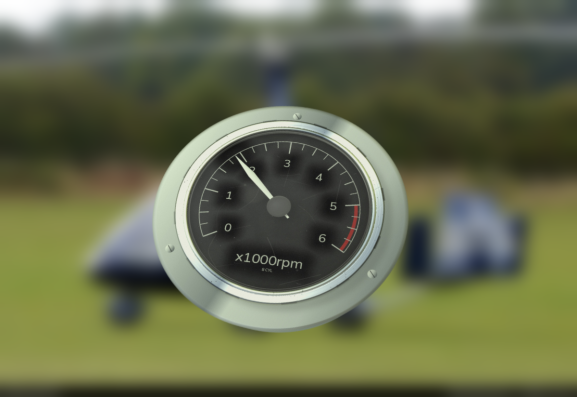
1875 rpm
